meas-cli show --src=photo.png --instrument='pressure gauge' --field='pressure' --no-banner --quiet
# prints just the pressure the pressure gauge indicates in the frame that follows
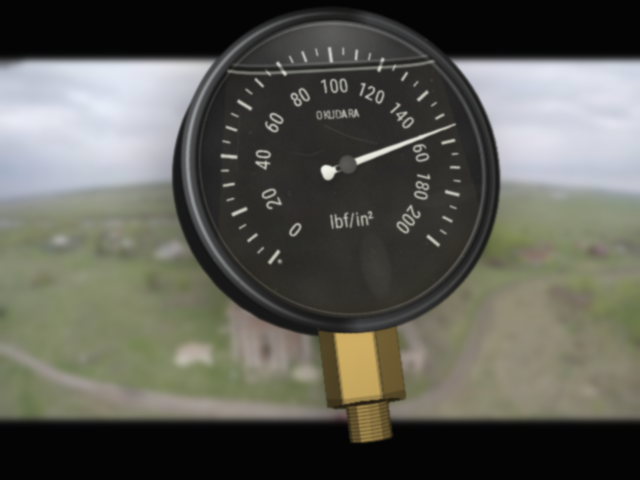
155 psi
